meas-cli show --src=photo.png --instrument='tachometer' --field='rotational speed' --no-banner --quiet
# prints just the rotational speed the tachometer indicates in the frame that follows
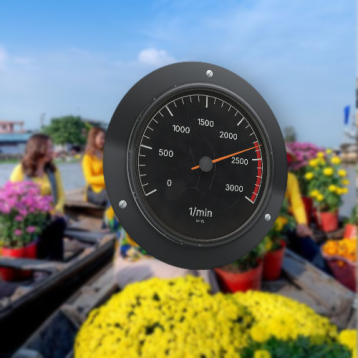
2350 rpm
